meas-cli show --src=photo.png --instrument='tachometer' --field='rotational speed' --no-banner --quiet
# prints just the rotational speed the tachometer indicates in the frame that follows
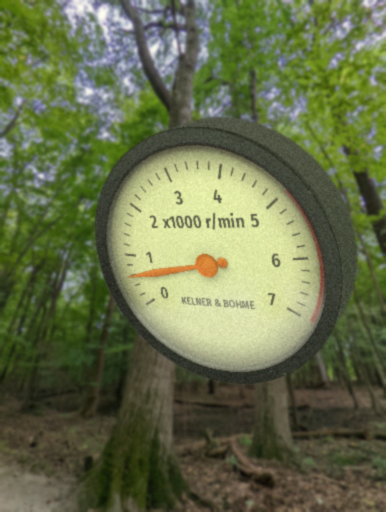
600 rpm
